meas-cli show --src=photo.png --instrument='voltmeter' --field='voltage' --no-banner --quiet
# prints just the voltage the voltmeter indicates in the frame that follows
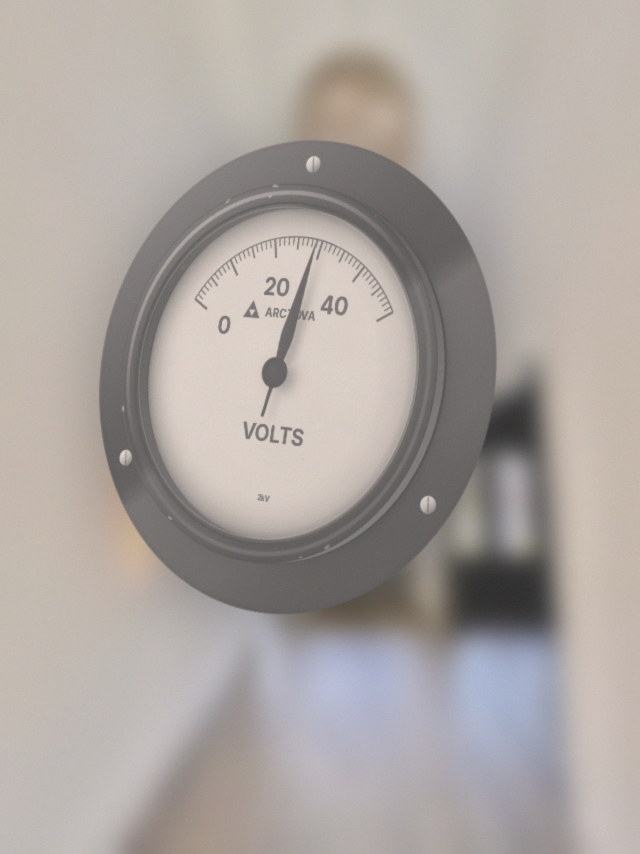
30 V
